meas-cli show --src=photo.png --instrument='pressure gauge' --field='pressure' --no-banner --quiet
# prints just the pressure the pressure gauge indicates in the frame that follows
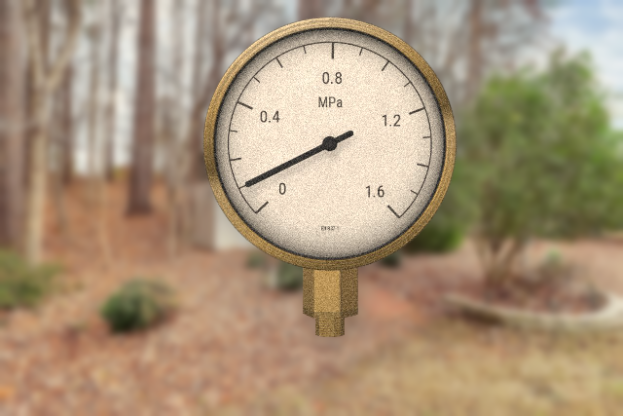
0.1 MPa
